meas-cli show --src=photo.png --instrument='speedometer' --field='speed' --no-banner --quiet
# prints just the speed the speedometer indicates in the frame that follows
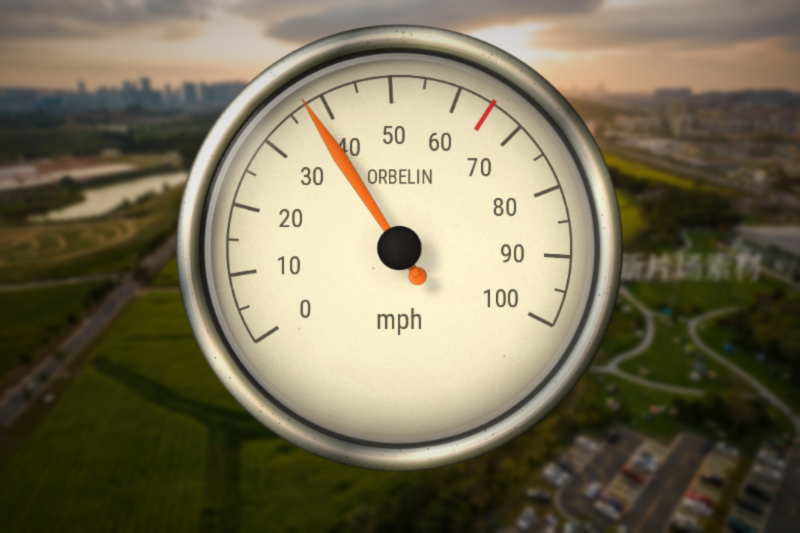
37.5 mph
